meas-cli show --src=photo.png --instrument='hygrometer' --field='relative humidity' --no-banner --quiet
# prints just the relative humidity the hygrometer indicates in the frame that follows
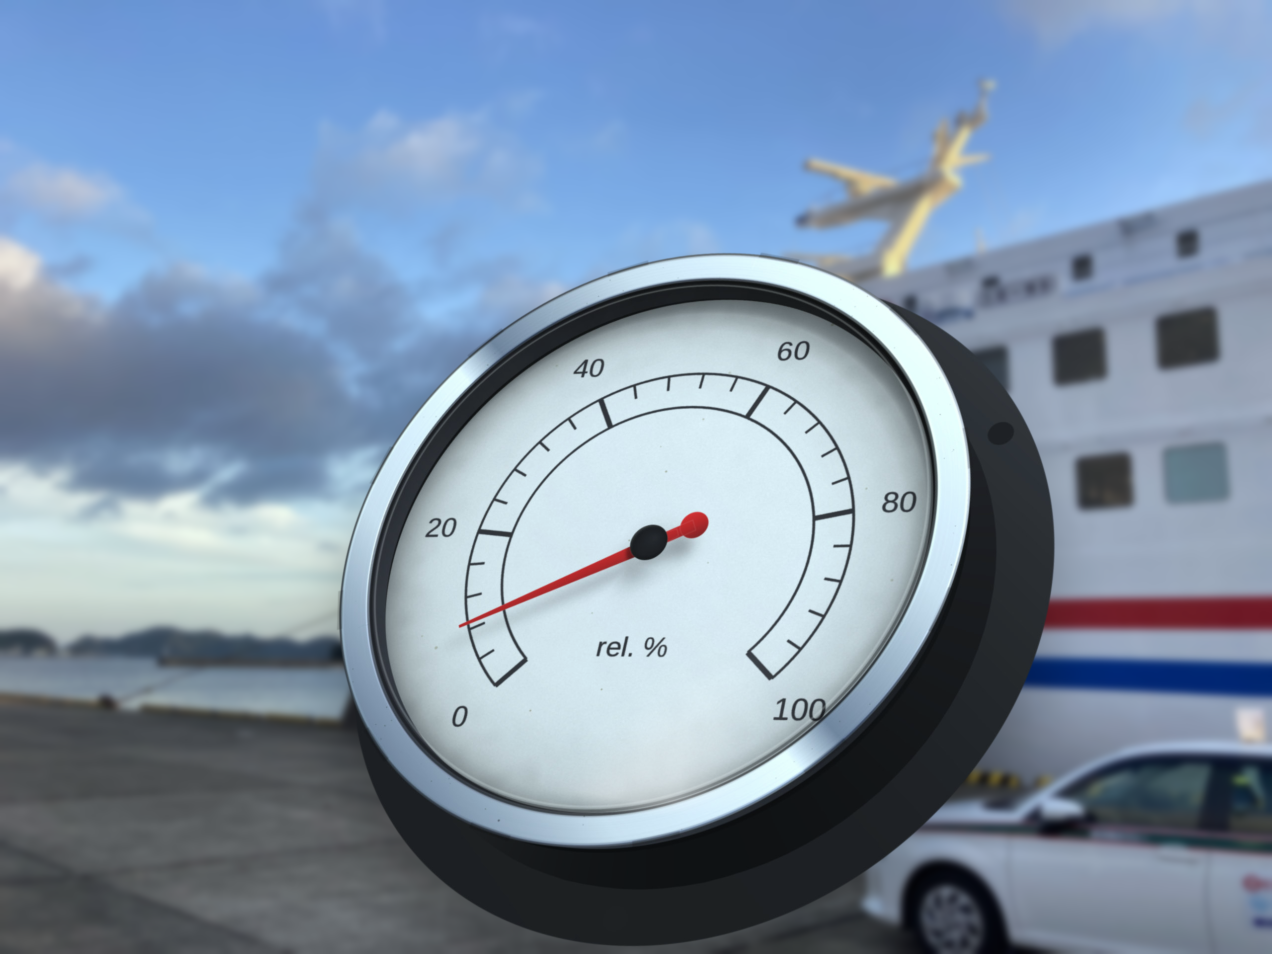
8 %
